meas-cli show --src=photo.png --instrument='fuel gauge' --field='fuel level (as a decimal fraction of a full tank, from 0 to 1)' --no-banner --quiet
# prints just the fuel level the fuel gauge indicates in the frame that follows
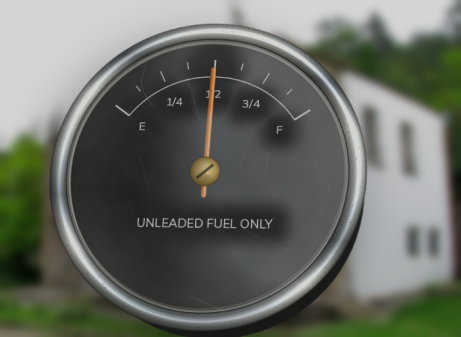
0.5
